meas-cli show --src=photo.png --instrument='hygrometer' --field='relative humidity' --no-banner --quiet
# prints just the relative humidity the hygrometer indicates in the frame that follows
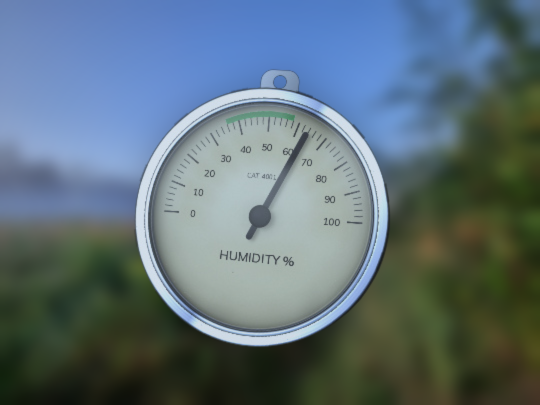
64 %
